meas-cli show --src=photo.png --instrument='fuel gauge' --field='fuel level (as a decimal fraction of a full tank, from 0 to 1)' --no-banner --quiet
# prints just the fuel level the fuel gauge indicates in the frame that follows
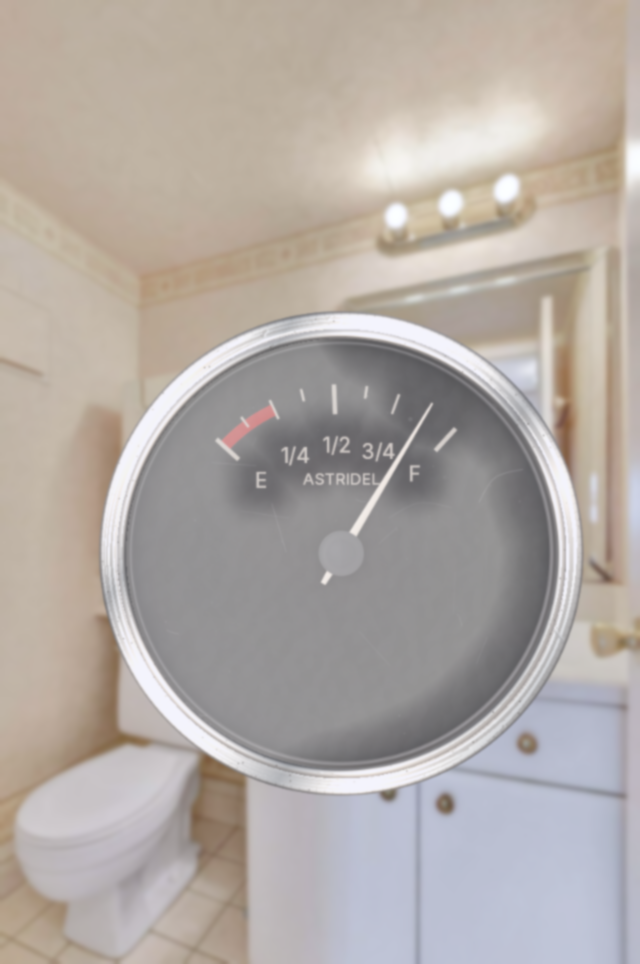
0.875
